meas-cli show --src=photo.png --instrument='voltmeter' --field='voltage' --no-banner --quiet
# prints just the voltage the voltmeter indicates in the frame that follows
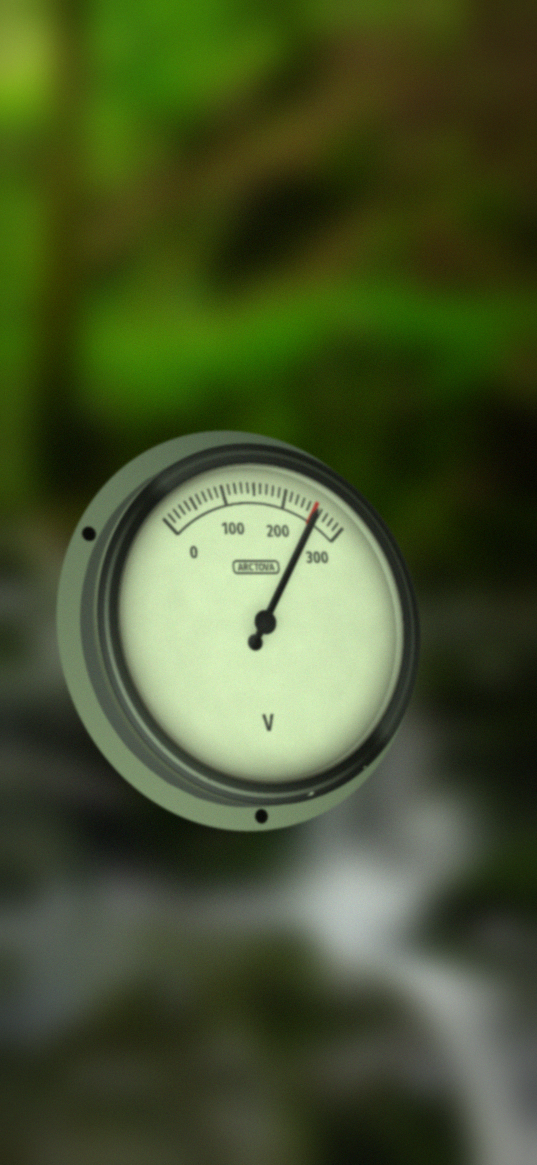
250 V
